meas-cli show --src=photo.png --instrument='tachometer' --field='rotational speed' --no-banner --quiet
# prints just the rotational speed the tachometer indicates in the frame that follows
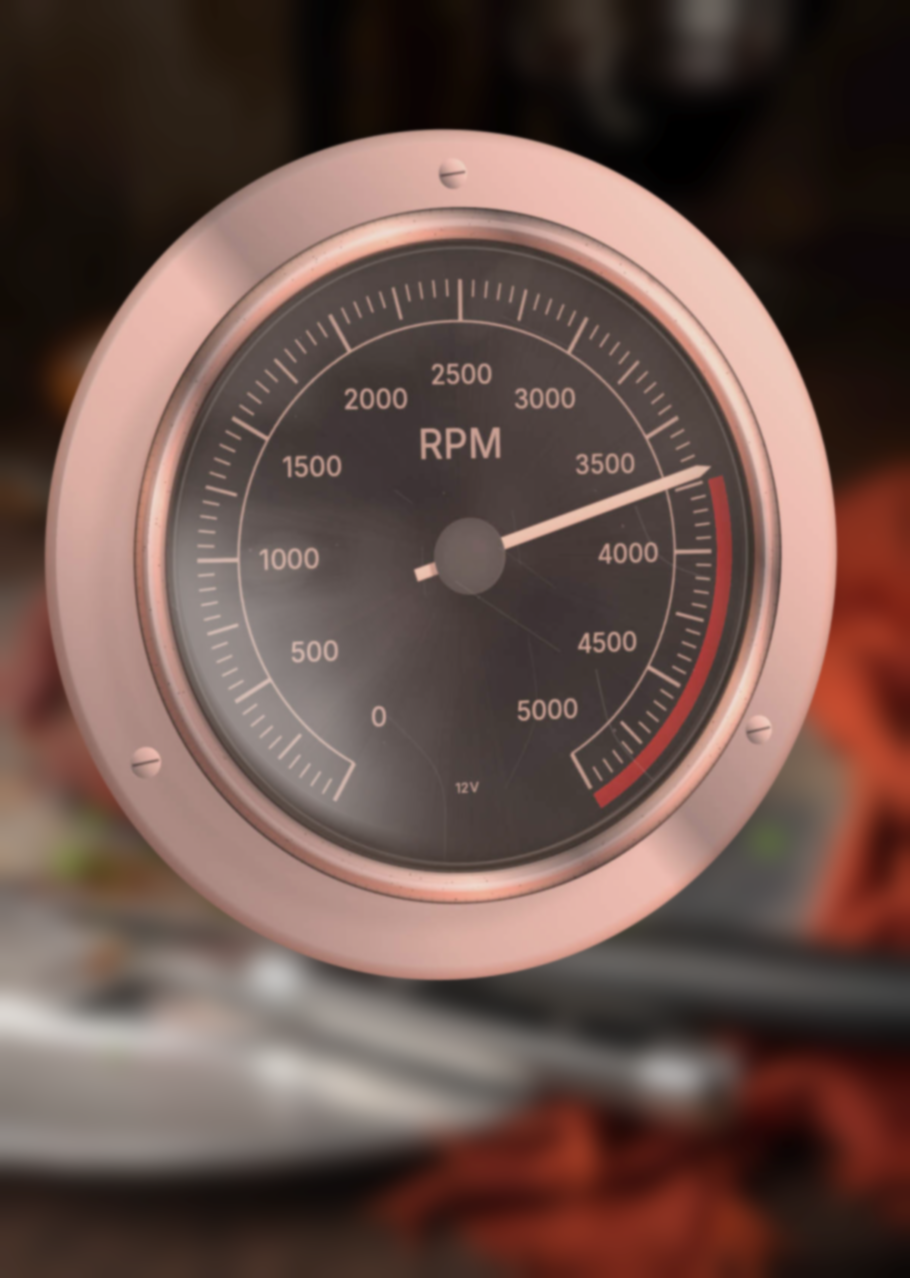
3700 rpm
